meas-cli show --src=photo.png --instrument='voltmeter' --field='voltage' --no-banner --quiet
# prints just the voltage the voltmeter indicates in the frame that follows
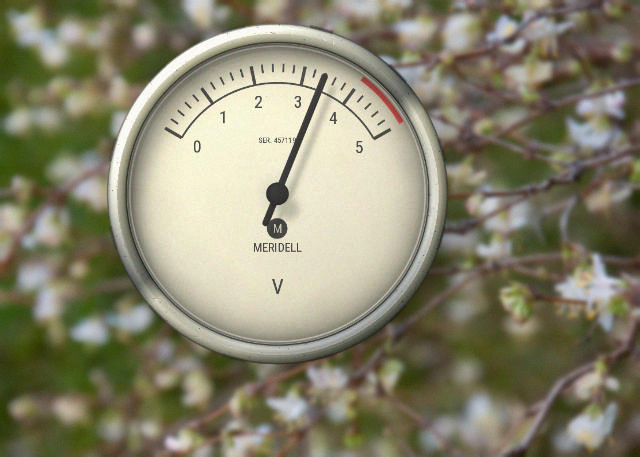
3.4 V
